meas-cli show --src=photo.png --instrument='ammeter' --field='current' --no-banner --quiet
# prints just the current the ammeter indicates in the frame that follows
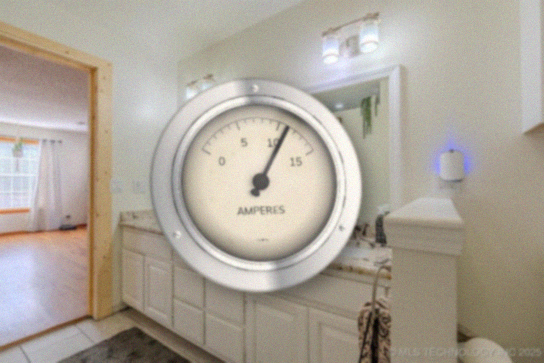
11 A
